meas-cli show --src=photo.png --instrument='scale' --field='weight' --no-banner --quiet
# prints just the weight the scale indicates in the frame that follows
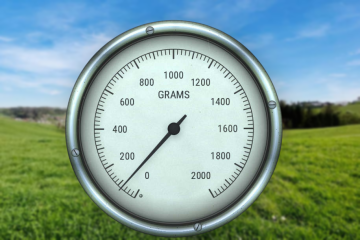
80 g
